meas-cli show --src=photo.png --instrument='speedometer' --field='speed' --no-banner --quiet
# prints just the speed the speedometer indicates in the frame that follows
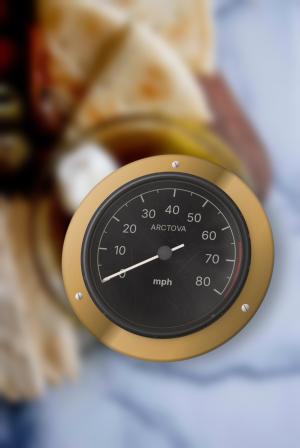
0 mph
